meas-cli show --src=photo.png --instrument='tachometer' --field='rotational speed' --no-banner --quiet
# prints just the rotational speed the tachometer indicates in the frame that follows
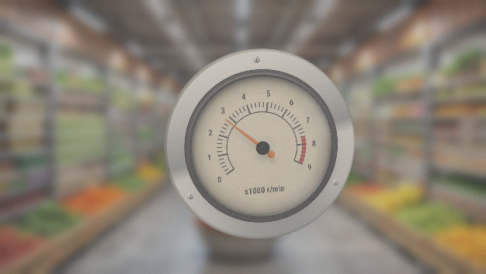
2800 rpm
